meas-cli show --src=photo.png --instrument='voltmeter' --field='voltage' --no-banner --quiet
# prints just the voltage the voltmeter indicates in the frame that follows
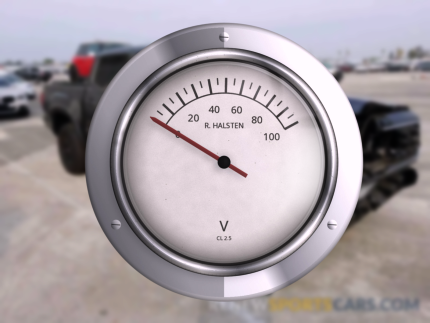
0 V
